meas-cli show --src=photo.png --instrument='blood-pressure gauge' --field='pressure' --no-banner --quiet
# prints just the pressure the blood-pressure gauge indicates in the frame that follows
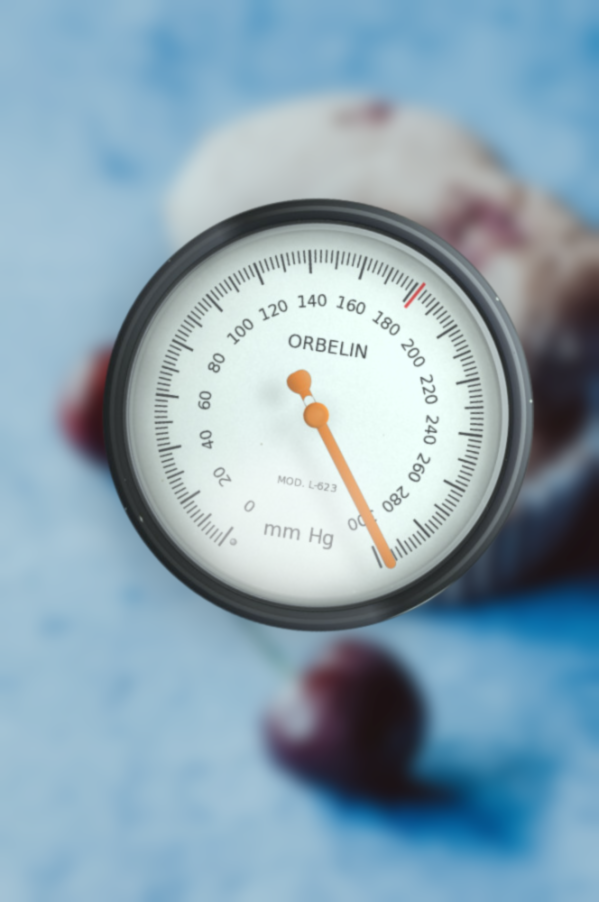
296 mmHg
